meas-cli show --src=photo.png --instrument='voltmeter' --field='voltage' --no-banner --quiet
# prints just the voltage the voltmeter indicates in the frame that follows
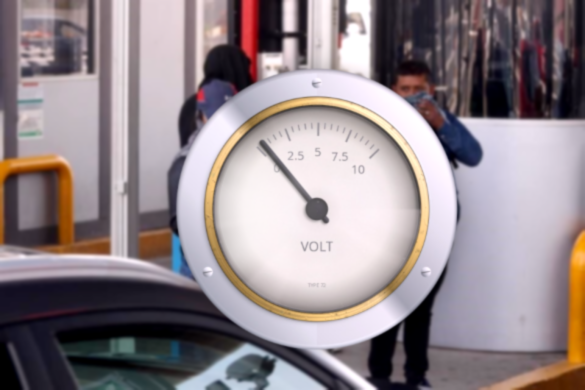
0.5 V
